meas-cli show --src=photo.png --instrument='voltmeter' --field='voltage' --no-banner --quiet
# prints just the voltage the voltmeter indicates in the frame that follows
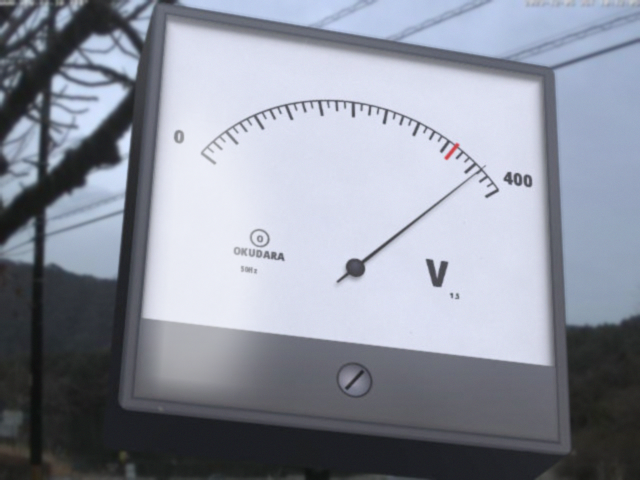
370 V
